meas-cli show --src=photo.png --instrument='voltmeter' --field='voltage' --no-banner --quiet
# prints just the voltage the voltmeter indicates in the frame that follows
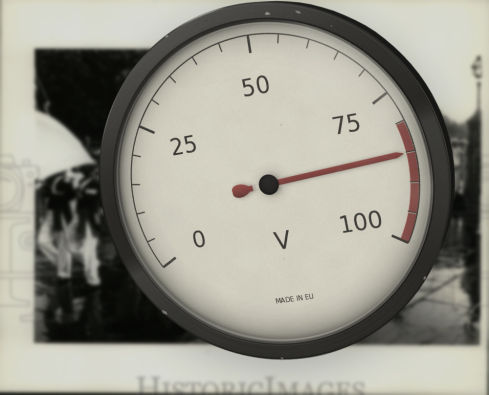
85 V
